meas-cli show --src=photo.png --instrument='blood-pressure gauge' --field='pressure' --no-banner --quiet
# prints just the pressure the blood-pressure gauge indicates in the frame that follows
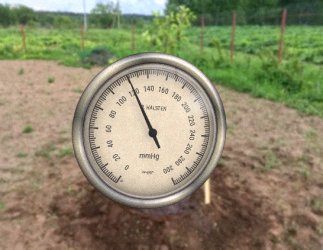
120 mmHg
